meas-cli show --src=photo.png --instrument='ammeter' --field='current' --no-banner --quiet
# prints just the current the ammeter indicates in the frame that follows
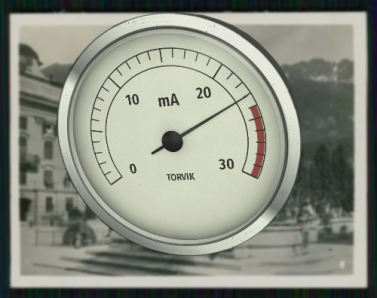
23 mA
